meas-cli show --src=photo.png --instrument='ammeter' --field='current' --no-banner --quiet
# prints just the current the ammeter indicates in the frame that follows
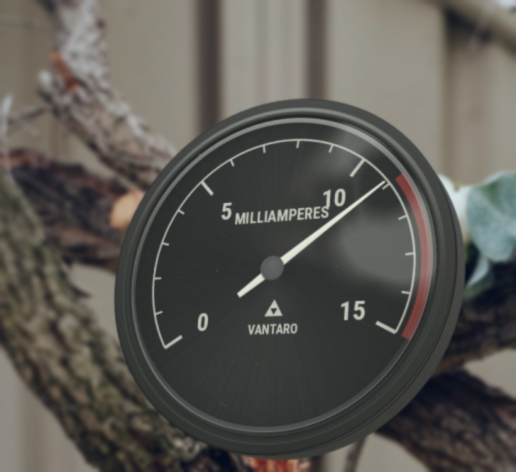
11 mA
